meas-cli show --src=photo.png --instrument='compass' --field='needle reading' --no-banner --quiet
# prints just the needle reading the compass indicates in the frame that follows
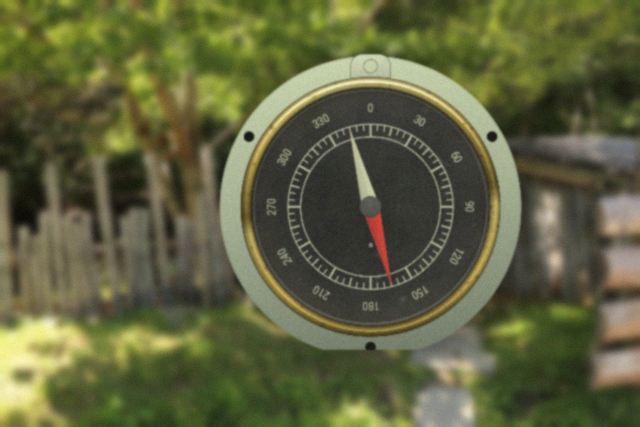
165 °
